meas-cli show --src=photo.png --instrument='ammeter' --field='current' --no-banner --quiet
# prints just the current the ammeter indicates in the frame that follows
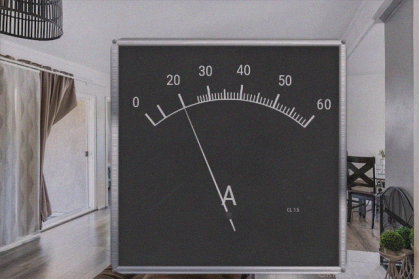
20 A
